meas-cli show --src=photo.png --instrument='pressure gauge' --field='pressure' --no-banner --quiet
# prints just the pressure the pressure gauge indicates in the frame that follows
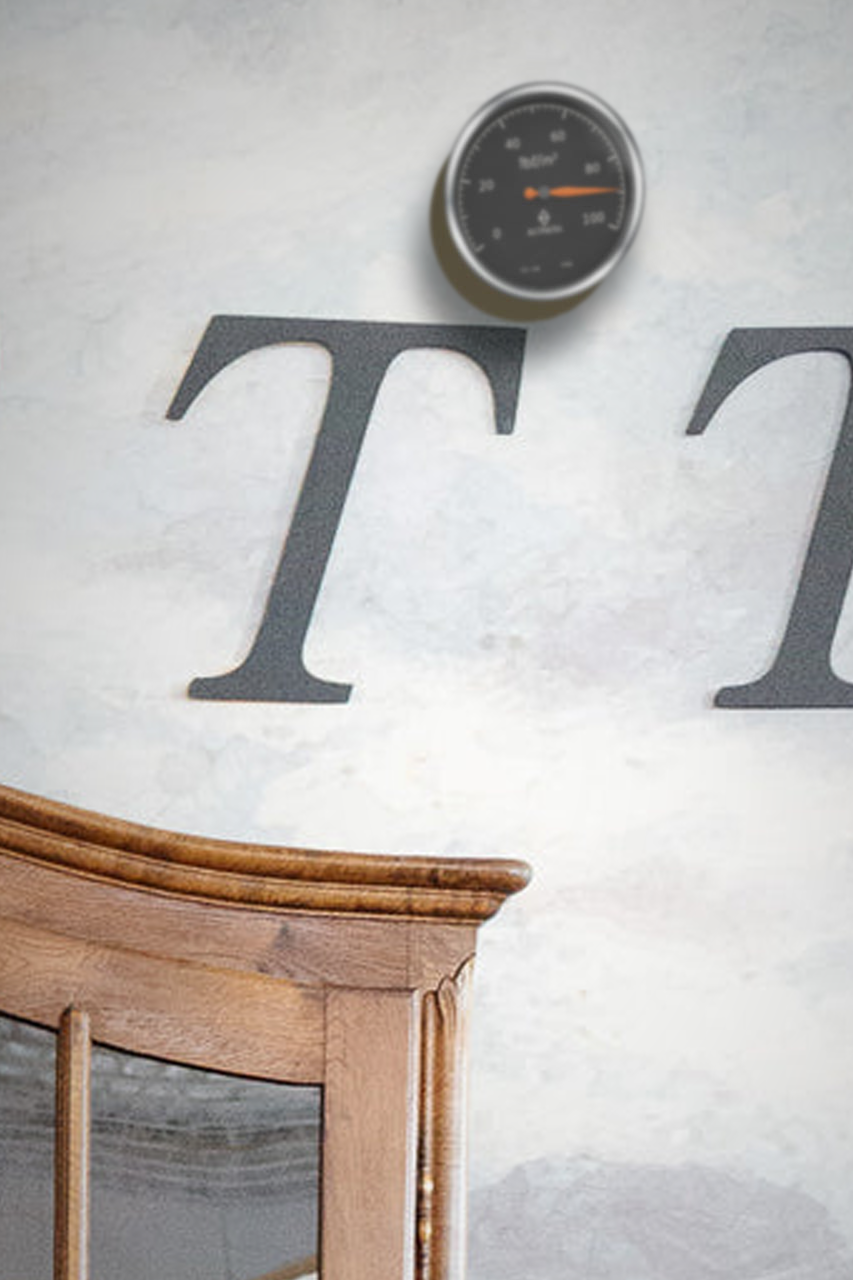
90 psi
